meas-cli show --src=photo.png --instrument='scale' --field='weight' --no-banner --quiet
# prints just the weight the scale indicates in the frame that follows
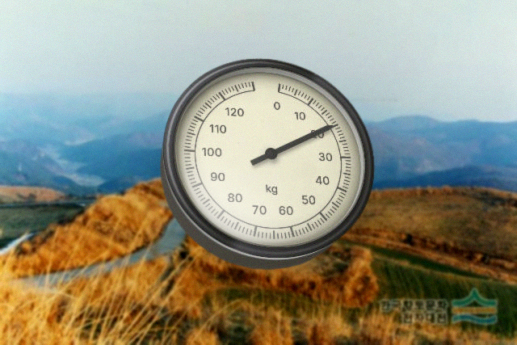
20 kg
